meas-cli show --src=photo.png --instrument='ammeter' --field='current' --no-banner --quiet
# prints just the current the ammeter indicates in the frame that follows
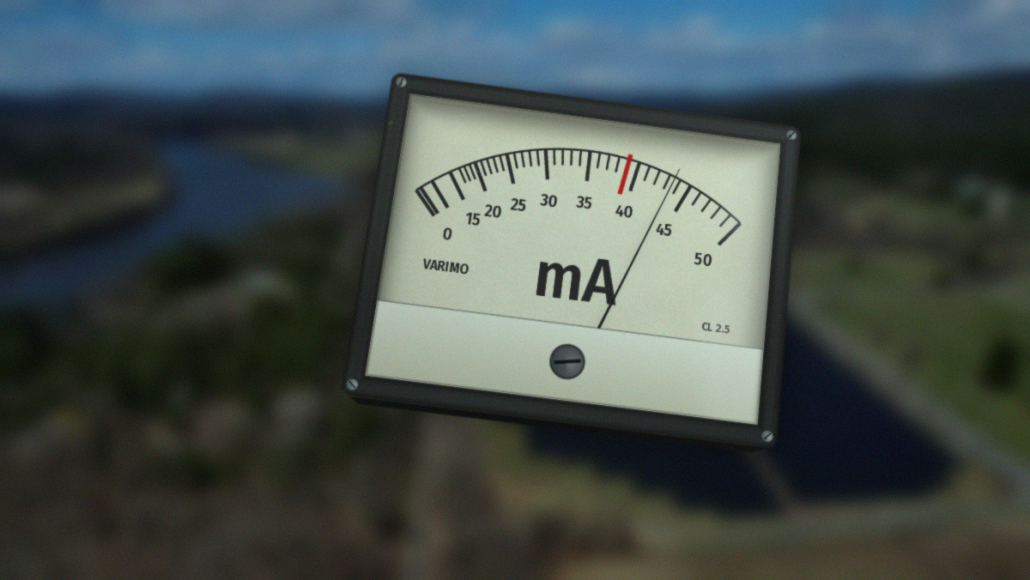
43.5 mA
